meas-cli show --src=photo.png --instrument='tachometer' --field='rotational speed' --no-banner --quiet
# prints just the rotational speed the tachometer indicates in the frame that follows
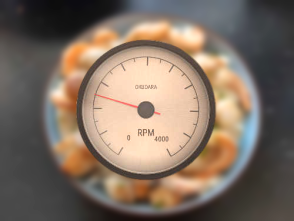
1000 rpm
